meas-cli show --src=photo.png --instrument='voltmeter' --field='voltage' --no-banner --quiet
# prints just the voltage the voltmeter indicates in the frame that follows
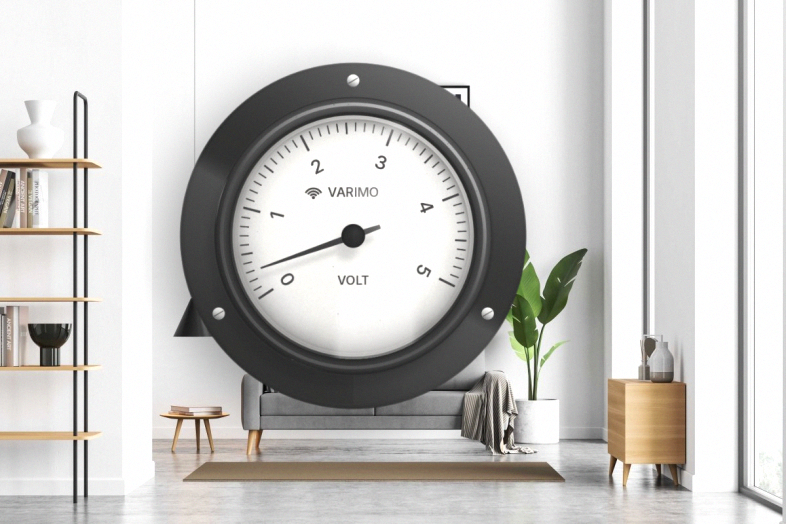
0.3 V
